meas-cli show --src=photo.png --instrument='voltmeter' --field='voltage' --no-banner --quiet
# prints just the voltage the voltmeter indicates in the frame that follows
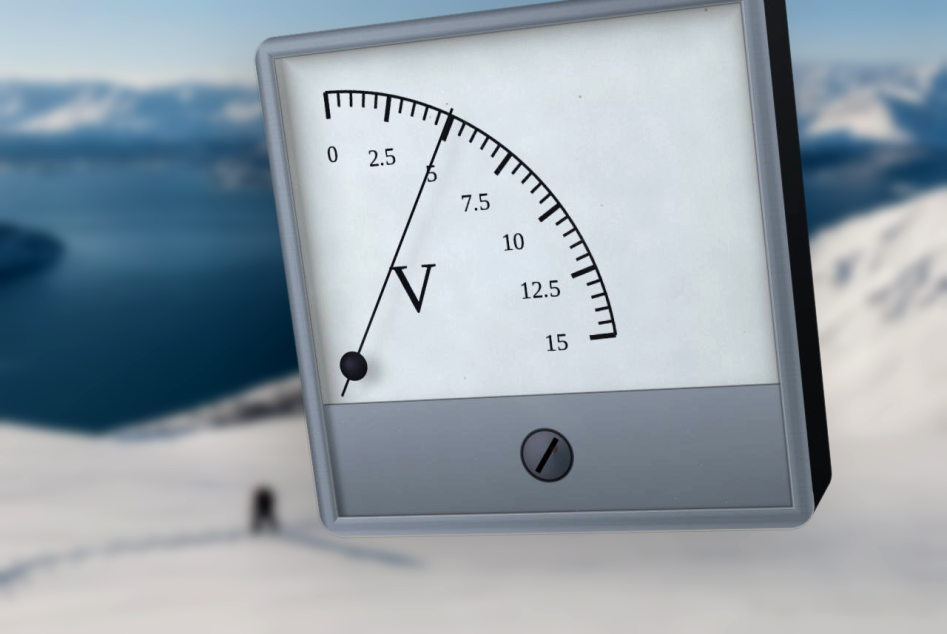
5 V
